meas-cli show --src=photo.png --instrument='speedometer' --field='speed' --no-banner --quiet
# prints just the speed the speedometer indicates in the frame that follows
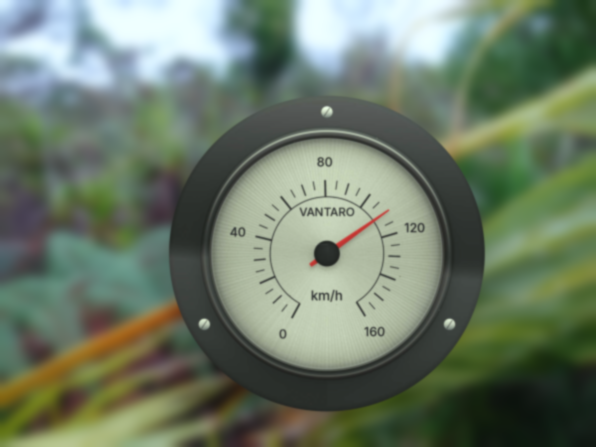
110 km/h
